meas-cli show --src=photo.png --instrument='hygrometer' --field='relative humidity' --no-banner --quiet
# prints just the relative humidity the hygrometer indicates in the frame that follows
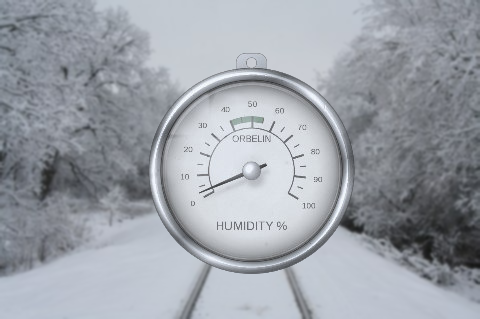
2.5 %
